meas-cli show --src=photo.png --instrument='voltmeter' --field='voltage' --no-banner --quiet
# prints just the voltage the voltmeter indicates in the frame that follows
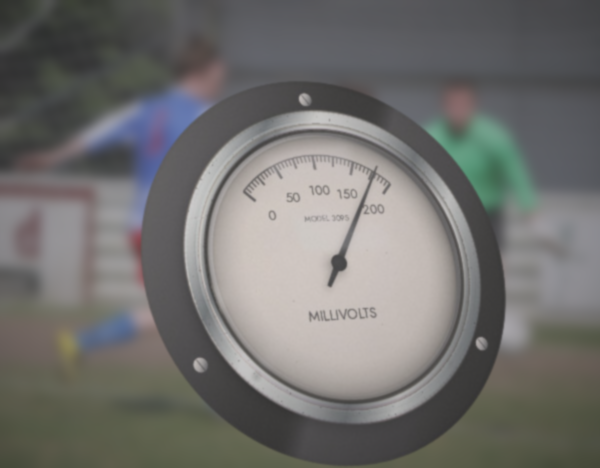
175 mV
